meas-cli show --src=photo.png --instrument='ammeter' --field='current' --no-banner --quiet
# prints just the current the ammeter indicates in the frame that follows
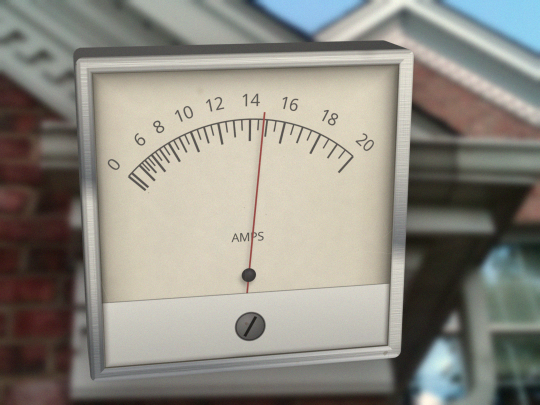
14.75 A
